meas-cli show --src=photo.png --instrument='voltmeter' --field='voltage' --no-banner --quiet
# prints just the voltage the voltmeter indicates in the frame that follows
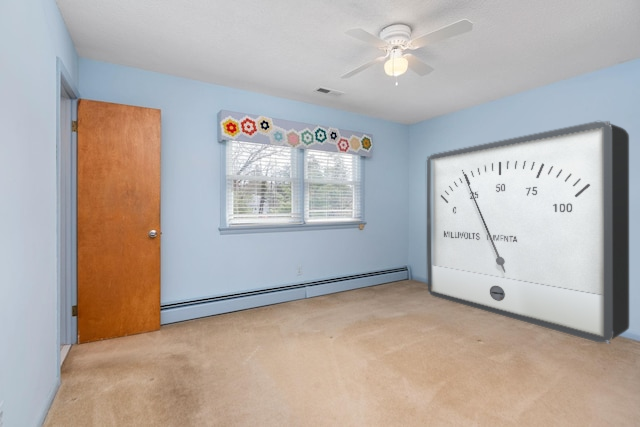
25 mV
